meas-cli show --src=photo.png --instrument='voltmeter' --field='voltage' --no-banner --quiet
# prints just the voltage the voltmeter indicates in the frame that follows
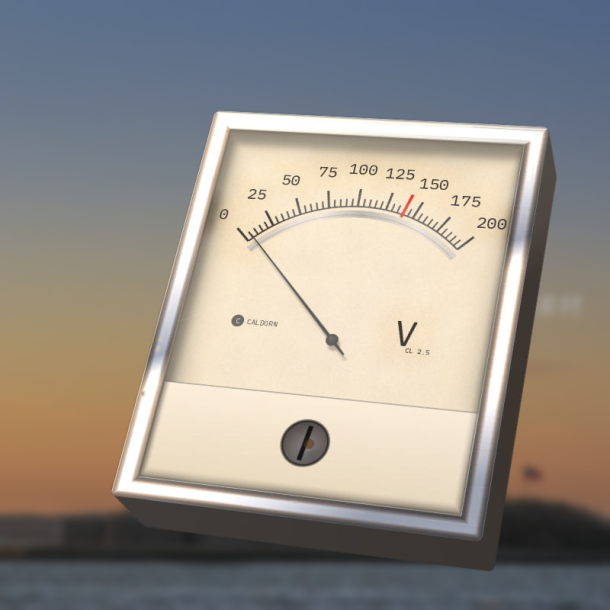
5 V
